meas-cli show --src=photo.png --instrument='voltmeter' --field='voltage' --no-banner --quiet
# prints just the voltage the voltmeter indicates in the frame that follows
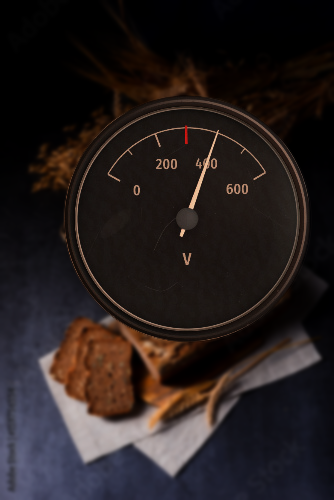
400 V
